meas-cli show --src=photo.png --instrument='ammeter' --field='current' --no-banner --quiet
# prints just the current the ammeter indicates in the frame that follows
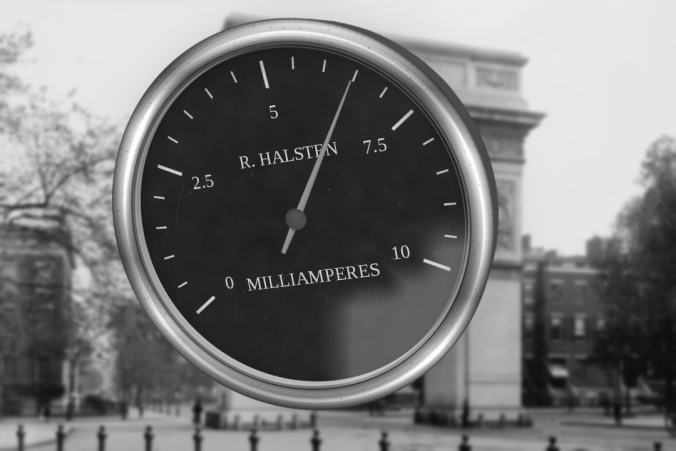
6.5 mA
